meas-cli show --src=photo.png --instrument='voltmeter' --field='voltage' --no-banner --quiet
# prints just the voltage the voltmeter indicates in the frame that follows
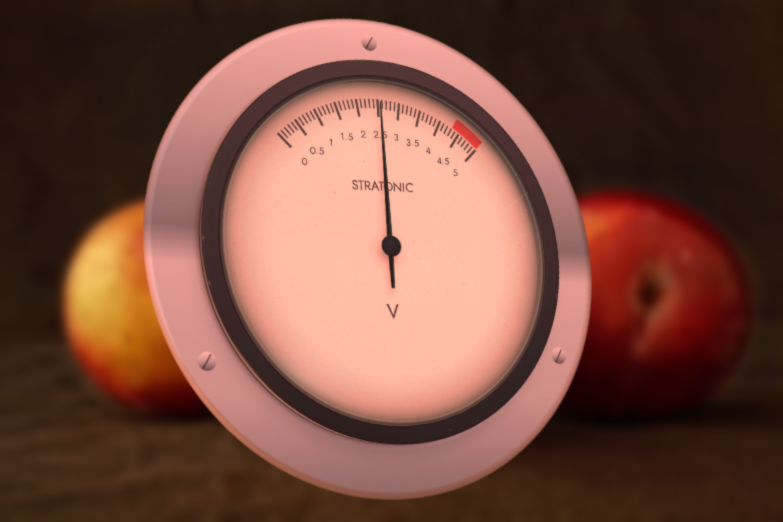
2.5 V
